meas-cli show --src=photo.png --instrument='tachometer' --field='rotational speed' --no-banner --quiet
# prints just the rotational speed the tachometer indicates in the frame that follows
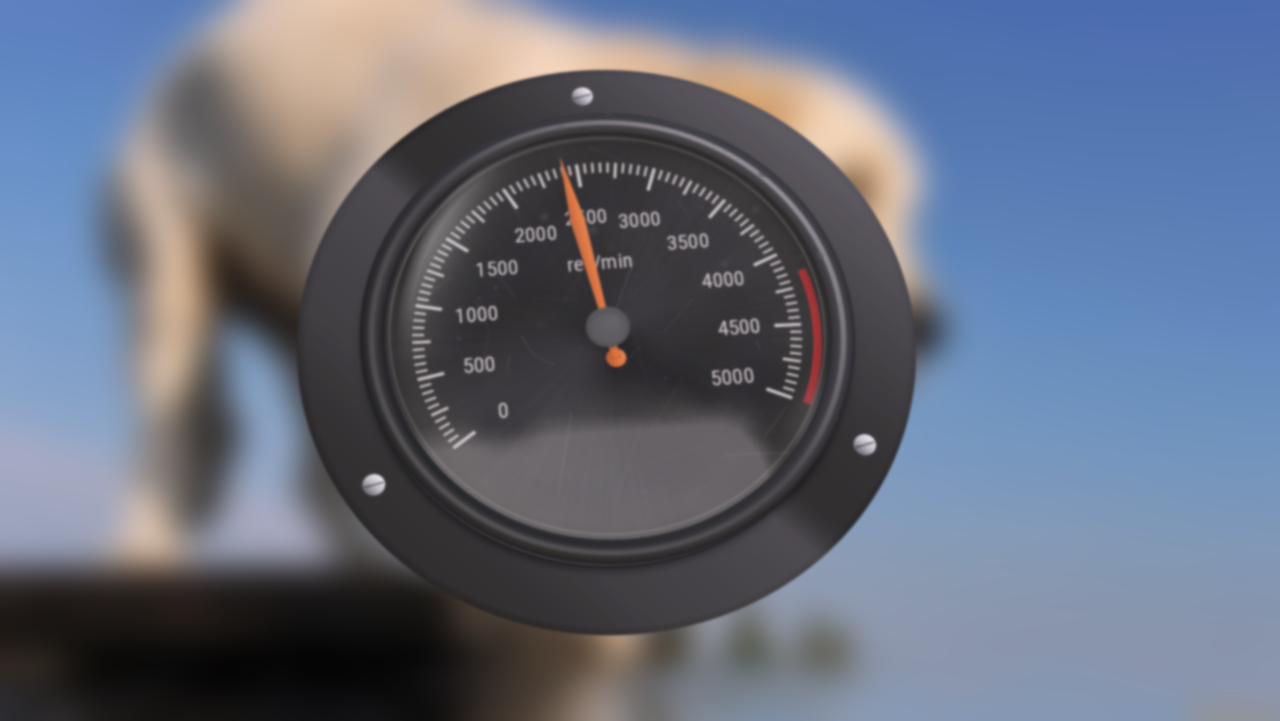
2400 rpm
